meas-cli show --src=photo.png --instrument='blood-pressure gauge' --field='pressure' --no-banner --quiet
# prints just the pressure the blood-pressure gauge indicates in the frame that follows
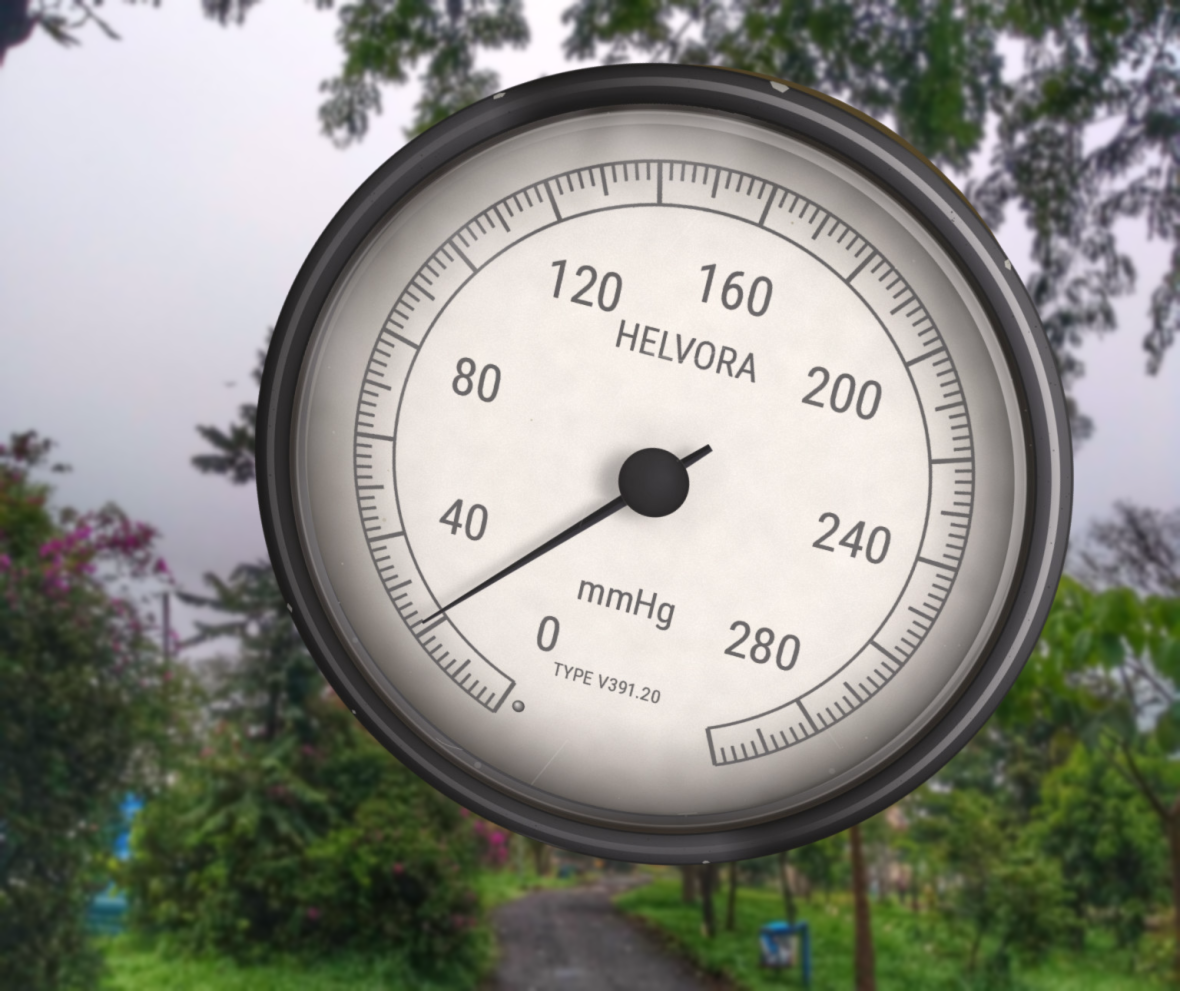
22 mmHg
